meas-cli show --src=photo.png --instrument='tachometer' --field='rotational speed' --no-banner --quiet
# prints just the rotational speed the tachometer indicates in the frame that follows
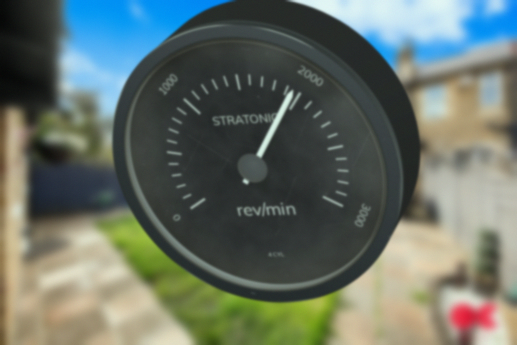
1950 rpm
